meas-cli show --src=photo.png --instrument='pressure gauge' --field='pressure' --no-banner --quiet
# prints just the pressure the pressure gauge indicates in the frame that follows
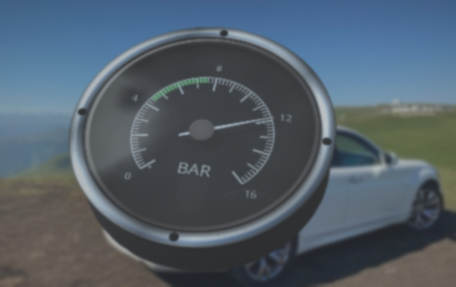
12 bar
